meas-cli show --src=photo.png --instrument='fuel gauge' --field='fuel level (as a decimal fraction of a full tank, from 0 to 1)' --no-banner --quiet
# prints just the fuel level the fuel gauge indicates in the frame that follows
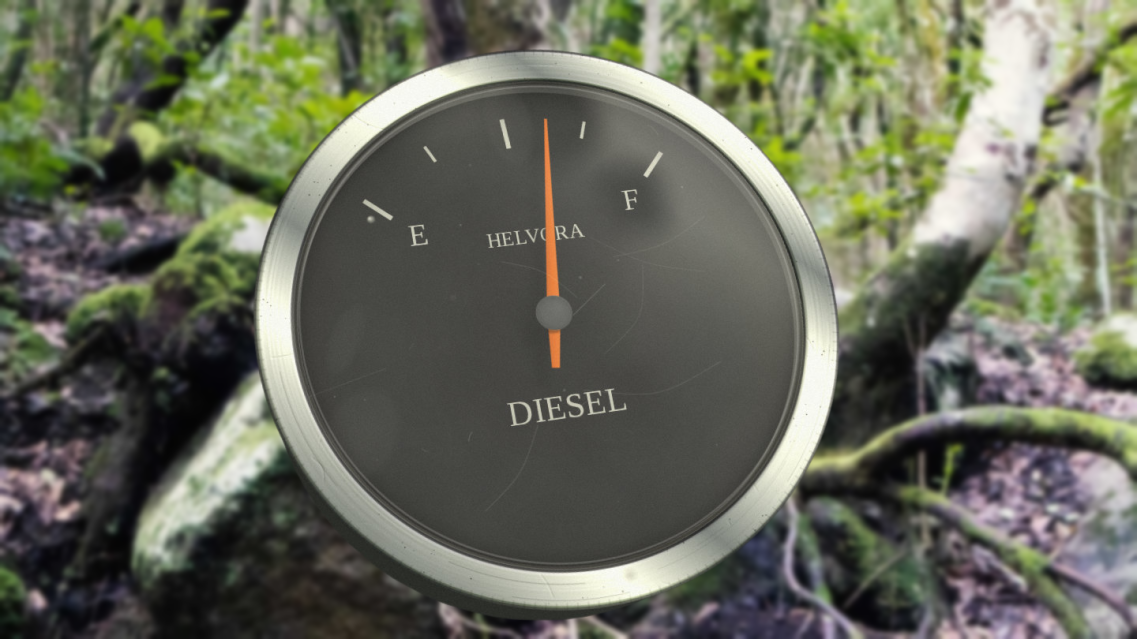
0.625
